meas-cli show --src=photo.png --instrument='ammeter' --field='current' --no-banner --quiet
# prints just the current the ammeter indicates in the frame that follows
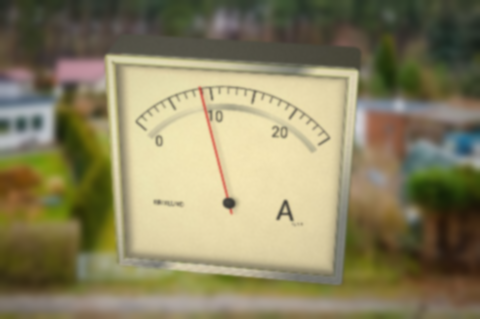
9 A
